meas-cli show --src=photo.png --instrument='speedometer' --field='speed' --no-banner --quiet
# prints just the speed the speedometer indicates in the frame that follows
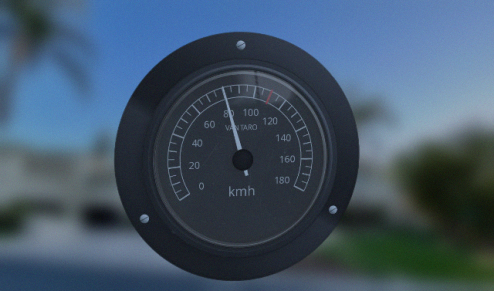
80 km/h
